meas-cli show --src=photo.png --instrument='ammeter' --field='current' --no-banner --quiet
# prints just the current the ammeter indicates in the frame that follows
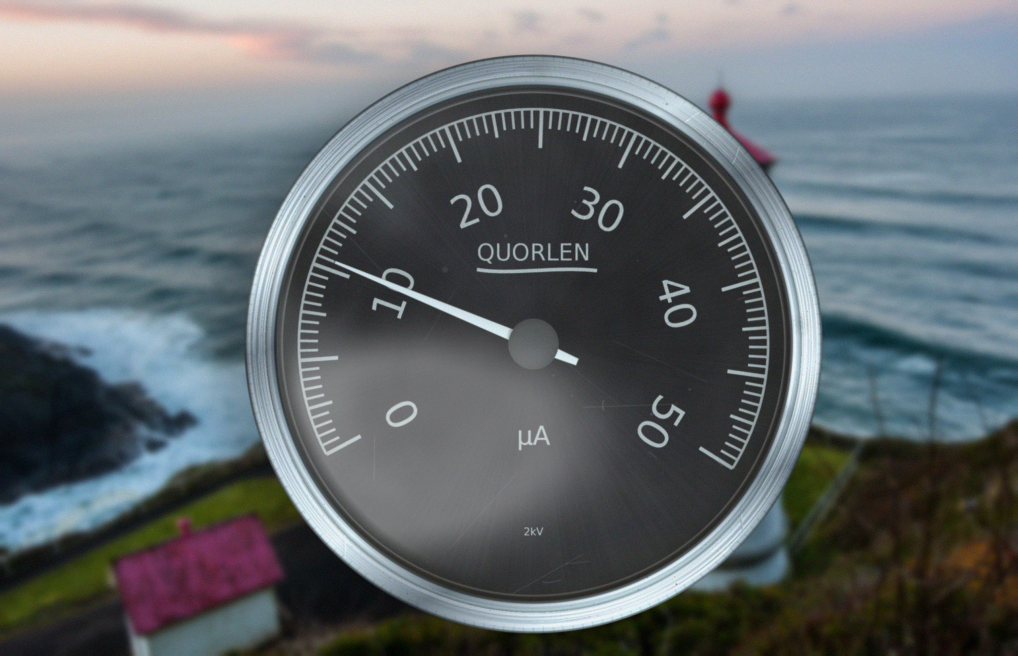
10.5 µA
